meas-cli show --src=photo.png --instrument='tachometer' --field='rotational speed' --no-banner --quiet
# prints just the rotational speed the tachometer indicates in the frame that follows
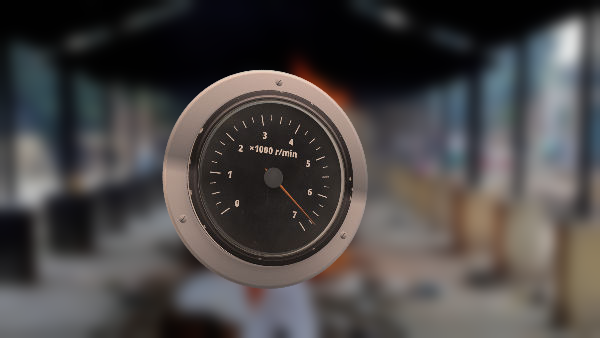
6750 rpm
